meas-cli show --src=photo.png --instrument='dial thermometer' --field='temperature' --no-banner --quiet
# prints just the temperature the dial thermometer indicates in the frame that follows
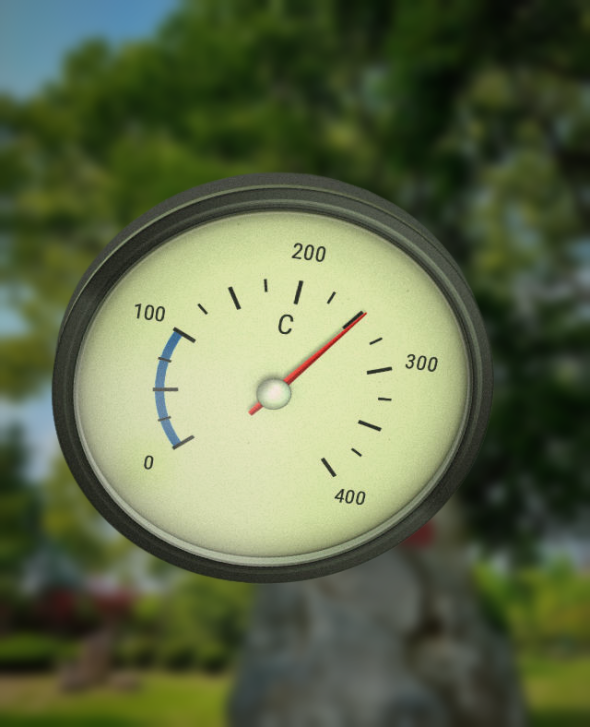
250 °C
